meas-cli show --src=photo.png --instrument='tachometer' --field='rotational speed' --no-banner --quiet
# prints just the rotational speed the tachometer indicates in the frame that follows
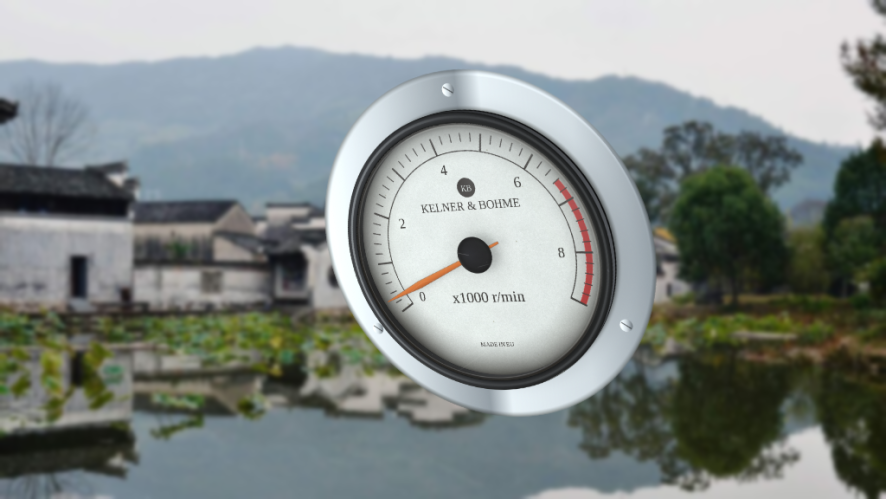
300 rpm
